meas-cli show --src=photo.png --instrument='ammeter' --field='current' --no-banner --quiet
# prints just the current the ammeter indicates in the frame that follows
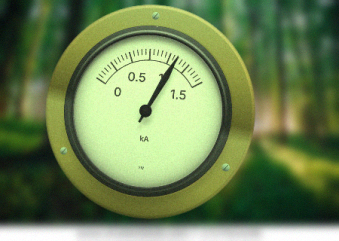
1.1 kA
